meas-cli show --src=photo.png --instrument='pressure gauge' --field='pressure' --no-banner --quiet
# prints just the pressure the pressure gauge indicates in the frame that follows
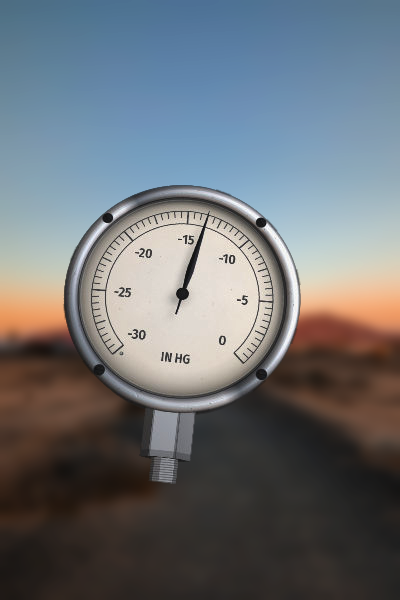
-13.5 inHg
